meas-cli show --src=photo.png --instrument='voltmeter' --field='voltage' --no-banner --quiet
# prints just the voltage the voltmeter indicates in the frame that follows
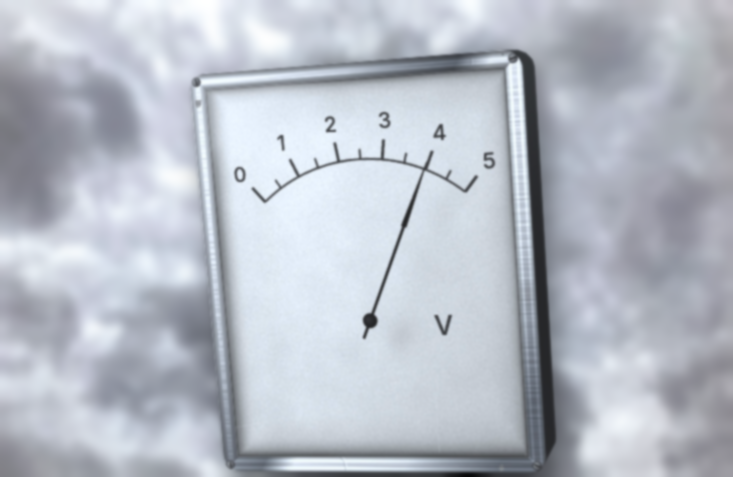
4 V
